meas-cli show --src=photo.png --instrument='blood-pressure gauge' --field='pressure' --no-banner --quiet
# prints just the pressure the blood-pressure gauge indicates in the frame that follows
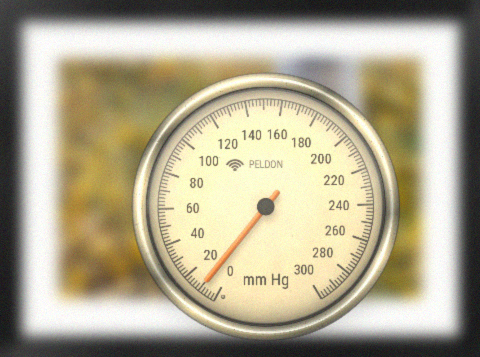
10 mmHg
